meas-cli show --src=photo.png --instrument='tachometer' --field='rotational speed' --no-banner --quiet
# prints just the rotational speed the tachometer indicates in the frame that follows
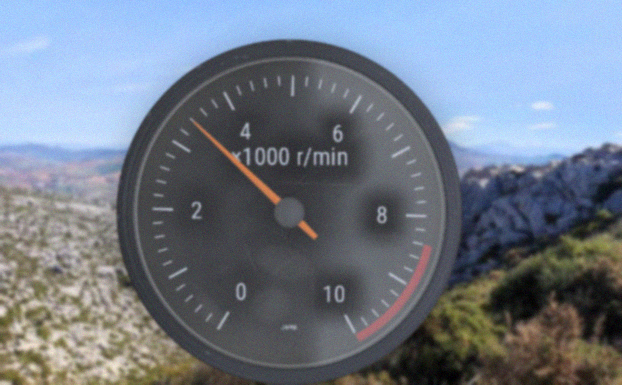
3400 rpm
